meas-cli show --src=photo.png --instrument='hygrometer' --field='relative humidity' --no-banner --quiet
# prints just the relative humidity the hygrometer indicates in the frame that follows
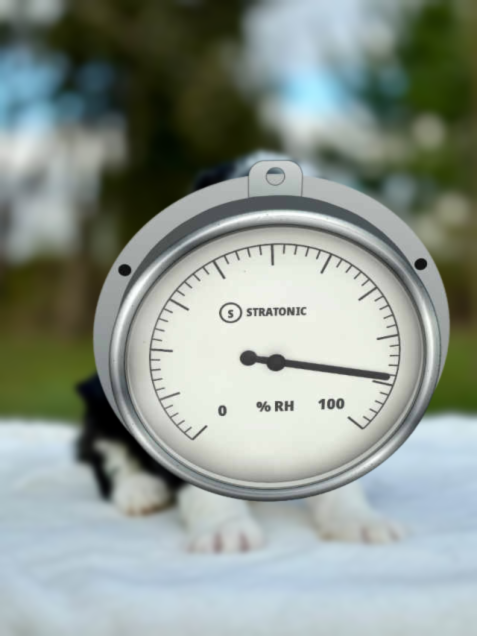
88 %
